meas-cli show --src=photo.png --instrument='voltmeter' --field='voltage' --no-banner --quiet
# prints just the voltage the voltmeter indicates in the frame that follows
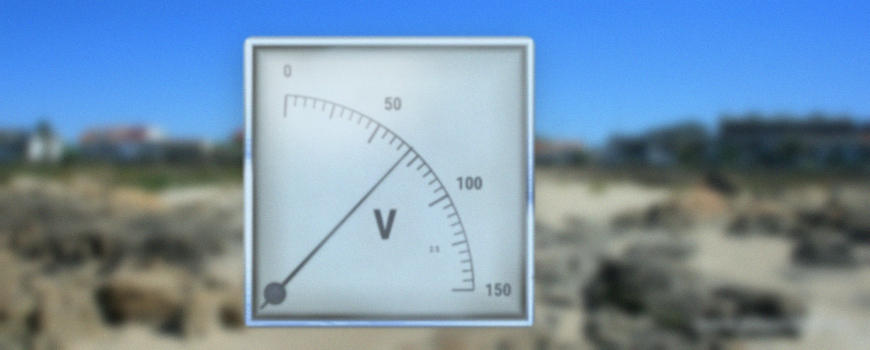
70 V
